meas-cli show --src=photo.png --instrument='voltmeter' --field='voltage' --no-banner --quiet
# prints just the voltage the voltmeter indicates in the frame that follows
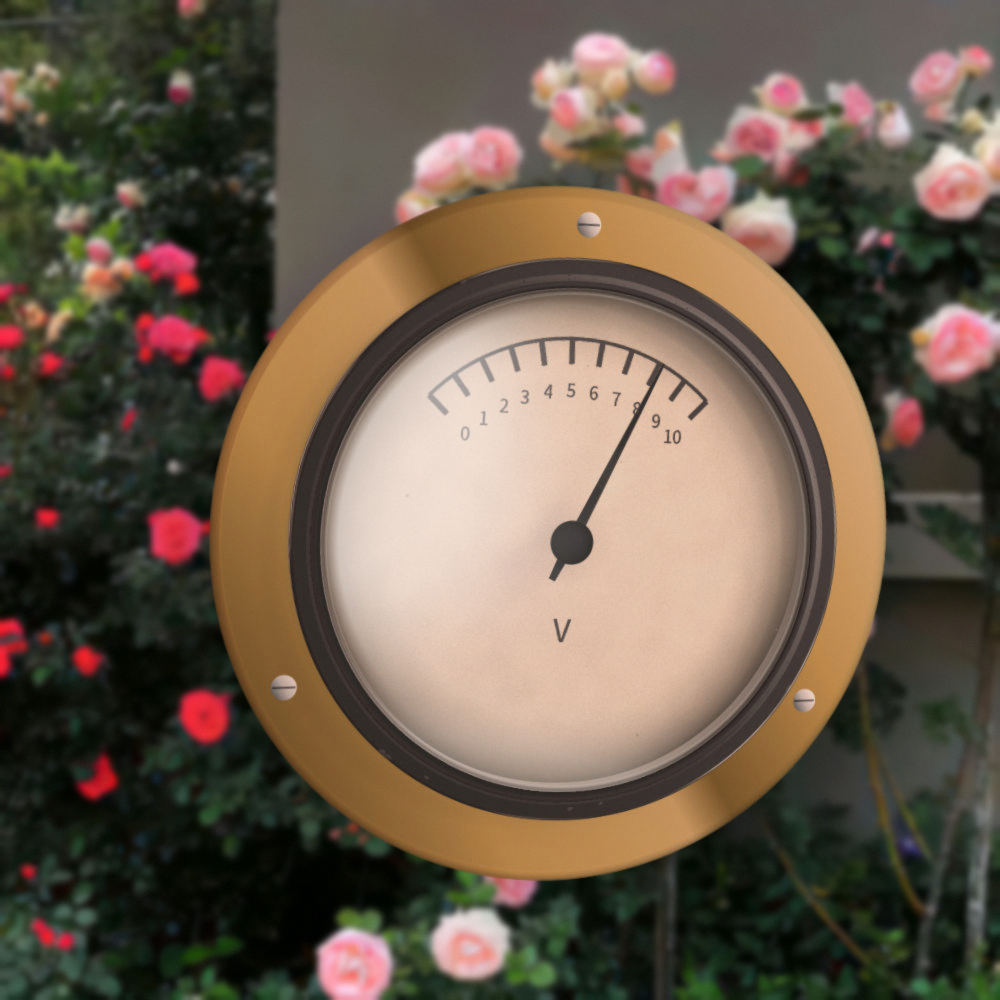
8 V
